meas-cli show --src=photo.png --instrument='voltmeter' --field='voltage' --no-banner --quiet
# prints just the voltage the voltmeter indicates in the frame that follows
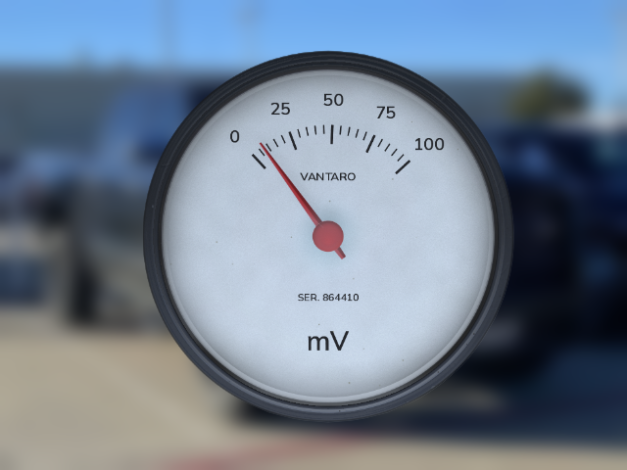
7.5 mV
